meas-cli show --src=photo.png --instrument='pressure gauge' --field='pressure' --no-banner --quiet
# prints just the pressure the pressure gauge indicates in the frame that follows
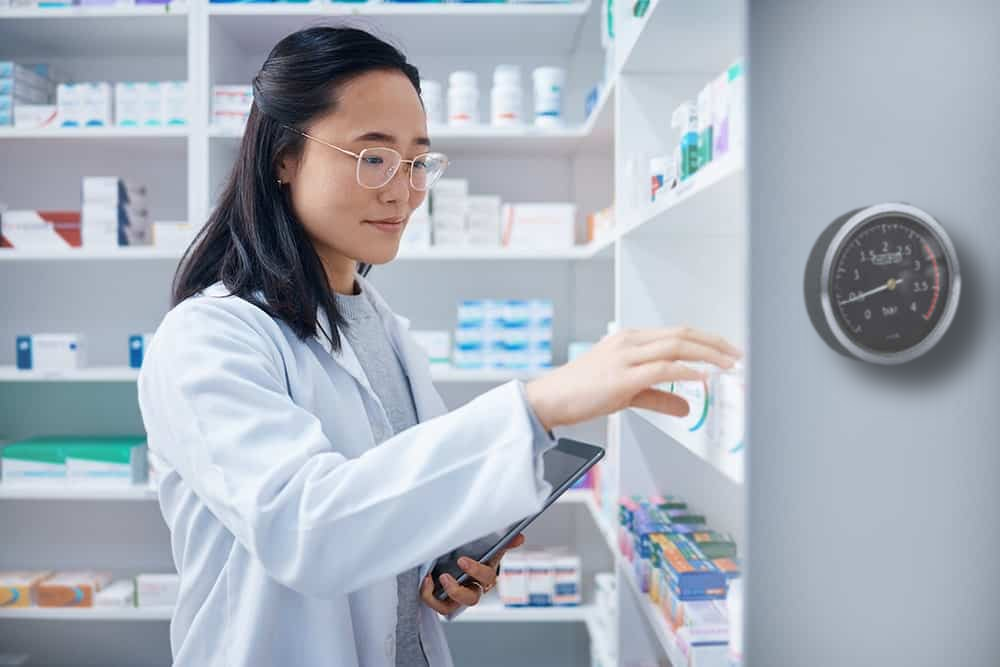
0.5 bar
